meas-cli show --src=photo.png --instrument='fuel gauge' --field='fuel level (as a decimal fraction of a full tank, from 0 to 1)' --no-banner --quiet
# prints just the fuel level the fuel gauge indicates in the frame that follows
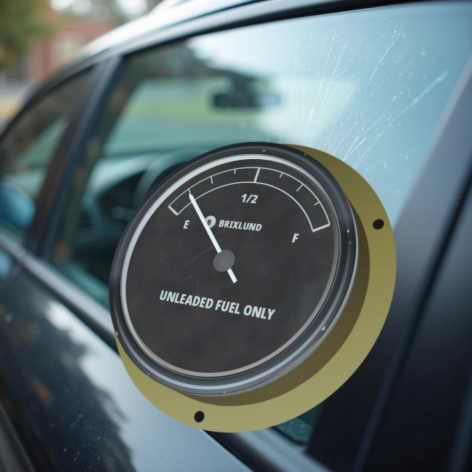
0.125
